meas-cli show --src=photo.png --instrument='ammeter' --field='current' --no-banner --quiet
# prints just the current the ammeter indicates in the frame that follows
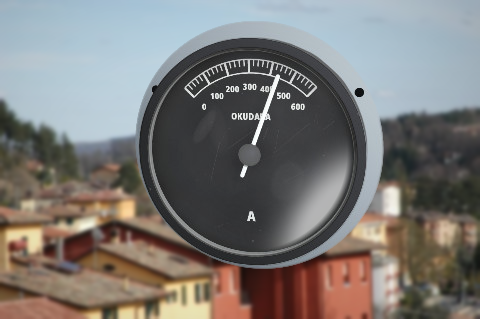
440 A
